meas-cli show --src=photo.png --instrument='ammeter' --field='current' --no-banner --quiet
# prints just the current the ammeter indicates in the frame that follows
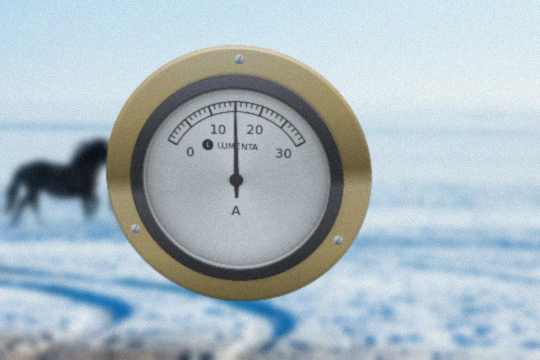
15 A
